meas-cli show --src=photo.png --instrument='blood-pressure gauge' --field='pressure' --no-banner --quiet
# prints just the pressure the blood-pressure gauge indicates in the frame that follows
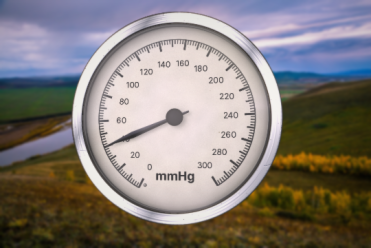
40 mmHg
